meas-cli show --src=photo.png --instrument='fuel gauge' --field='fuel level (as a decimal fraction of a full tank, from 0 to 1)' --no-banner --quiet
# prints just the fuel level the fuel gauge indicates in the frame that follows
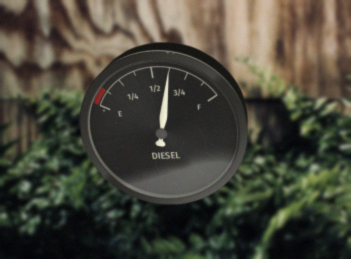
0.625
